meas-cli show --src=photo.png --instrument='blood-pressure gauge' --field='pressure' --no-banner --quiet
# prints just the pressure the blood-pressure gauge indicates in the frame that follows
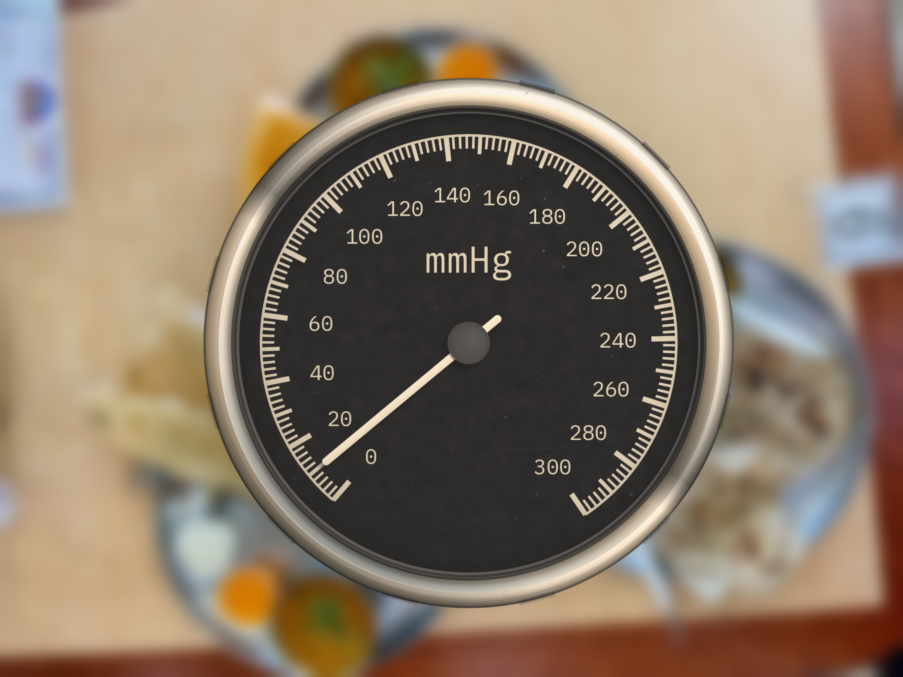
10 mmHg
